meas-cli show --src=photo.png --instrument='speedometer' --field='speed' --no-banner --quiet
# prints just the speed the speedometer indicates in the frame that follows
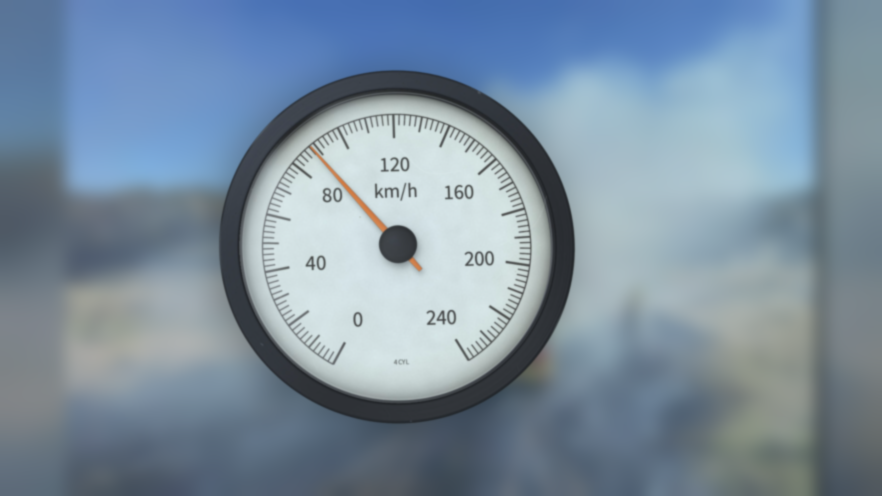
88 km/h
